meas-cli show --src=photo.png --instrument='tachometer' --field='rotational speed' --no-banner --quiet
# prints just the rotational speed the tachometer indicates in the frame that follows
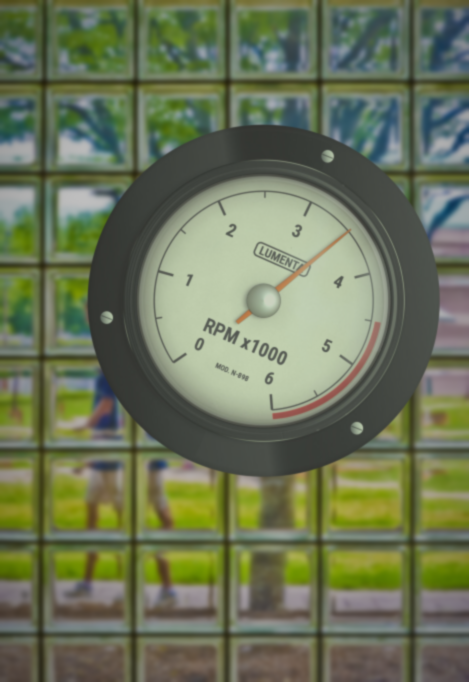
3500 rpm
